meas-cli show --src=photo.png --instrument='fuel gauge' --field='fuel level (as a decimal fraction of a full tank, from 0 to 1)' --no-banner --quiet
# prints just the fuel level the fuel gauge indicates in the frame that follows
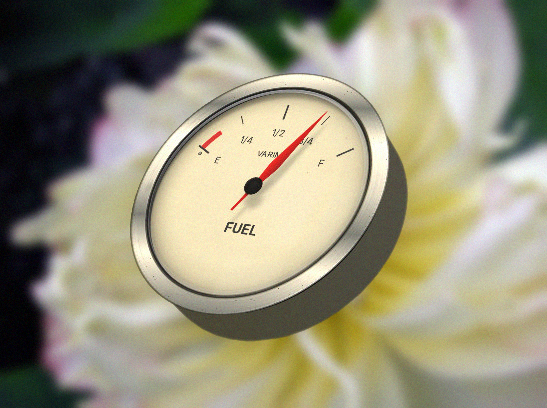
0.75
